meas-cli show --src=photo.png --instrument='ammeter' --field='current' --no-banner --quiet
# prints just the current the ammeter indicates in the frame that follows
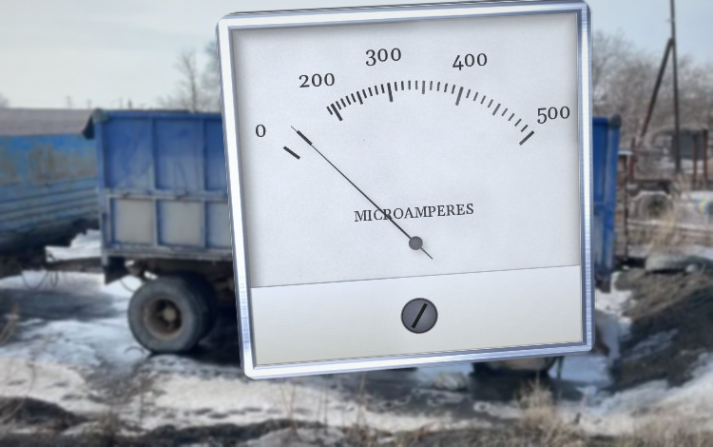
100 µA
